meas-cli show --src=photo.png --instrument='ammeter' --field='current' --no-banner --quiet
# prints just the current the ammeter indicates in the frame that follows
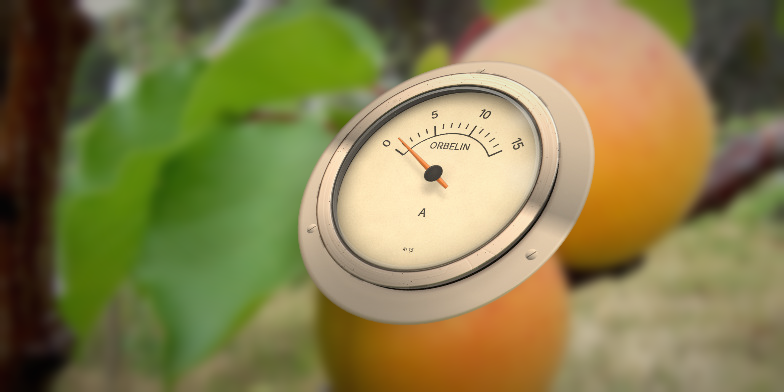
1 A
